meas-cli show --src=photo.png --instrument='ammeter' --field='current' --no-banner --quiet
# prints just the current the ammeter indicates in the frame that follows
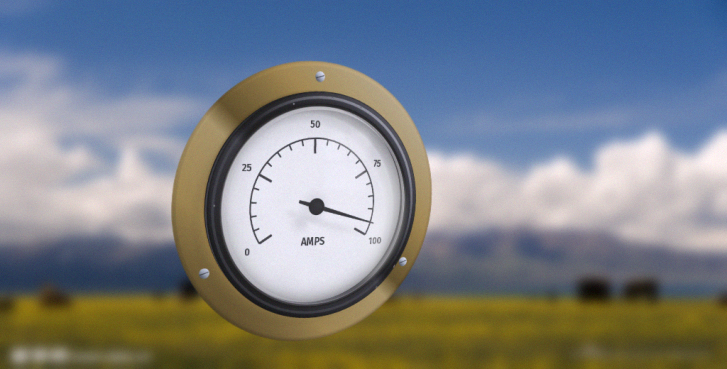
95 A
